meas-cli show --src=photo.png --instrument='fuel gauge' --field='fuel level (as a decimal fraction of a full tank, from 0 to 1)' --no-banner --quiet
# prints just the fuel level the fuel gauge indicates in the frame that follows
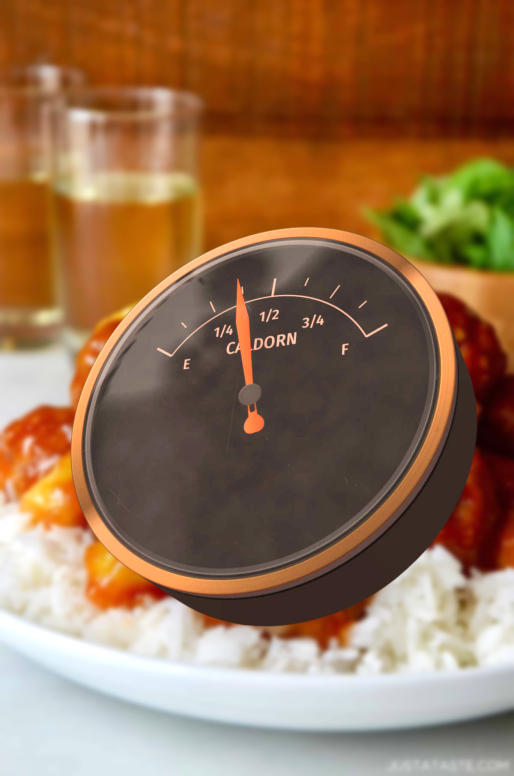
0.375
